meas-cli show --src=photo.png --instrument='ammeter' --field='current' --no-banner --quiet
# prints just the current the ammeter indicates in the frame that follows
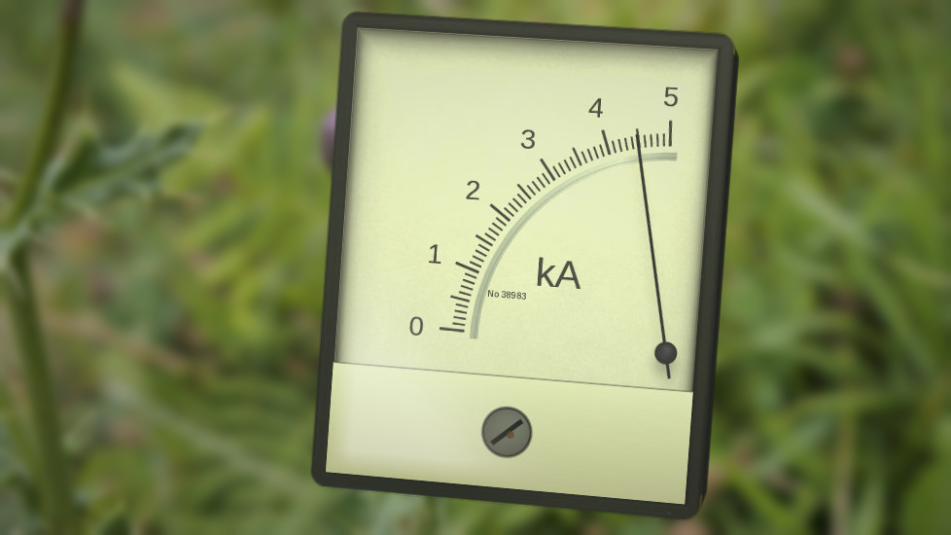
4.5 kA
